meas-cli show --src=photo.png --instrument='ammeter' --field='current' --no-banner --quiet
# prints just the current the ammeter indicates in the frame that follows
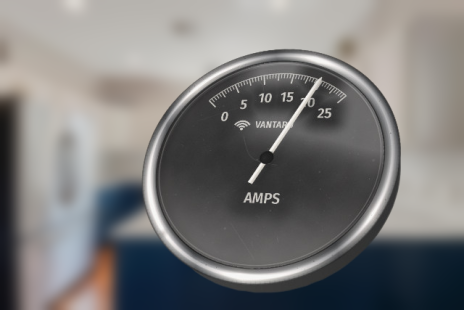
20 A
